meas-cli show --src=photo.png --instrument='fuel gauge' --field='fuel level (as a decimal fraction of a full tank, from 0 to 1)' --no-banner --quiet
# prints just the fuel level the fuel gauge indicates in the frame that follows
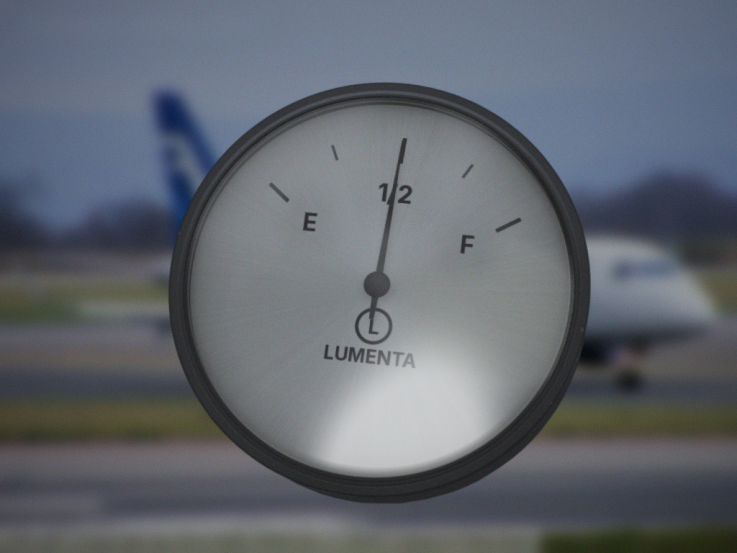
0.5
